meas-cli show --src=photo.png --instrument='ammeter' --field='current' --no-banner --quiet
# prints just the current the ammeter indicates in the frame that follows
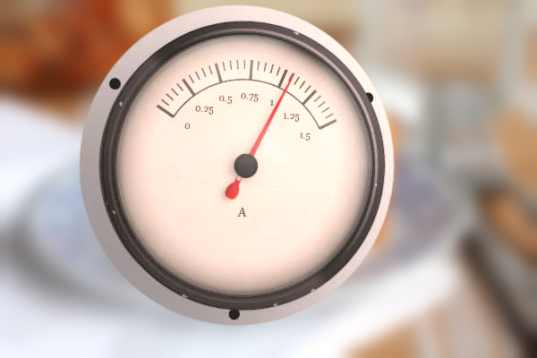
1.05 A
